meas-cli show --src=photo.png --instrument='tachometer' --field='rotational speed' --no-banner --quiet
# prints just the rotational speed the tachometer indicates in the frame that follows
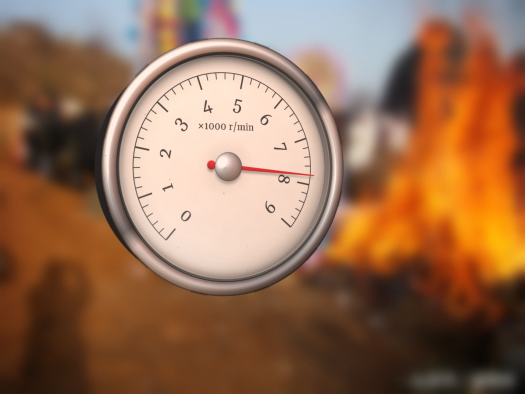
7800 rpm
